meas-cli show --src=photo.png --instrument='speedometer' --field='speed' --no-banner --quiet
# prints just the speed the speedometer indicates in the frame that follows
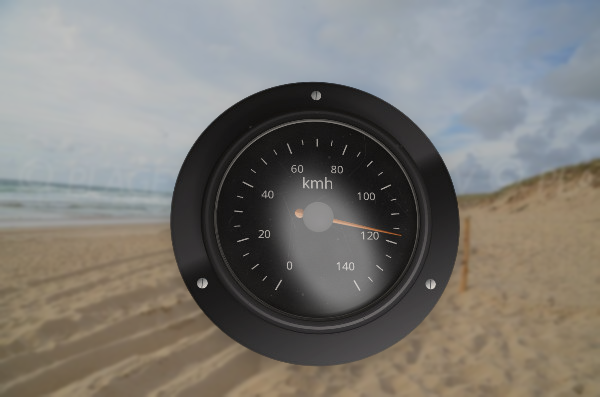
117.5 km/h
